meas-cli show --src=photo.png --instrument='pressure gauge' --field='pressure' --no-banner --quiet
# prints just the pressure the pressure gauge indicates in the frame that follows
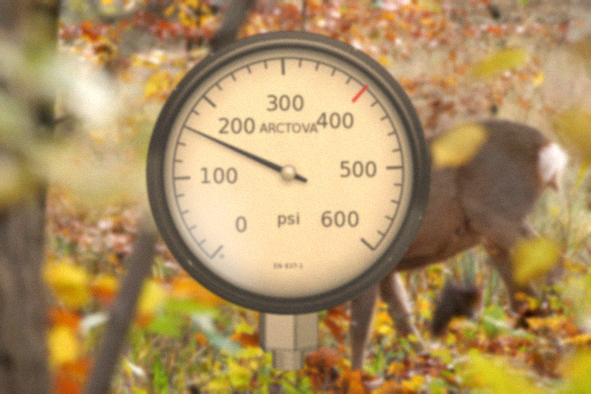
160 psi
